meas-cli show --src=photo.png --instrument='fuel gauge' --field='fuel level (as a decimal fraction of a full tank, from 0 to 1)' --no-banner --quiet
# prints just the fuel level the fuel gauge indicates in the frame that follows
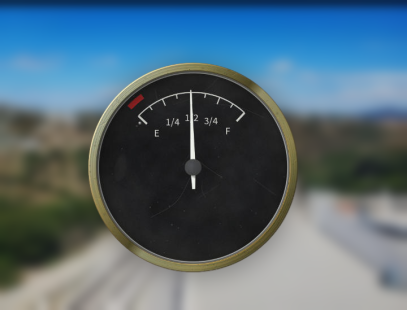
0.5
